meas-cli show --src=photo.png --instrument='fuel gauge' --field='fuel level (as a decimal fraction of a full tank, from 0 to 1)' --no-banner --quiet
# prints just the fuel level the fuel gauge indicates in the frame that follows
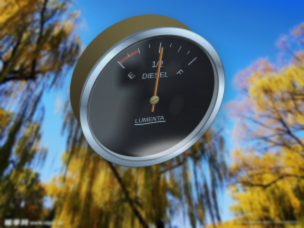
0.5
